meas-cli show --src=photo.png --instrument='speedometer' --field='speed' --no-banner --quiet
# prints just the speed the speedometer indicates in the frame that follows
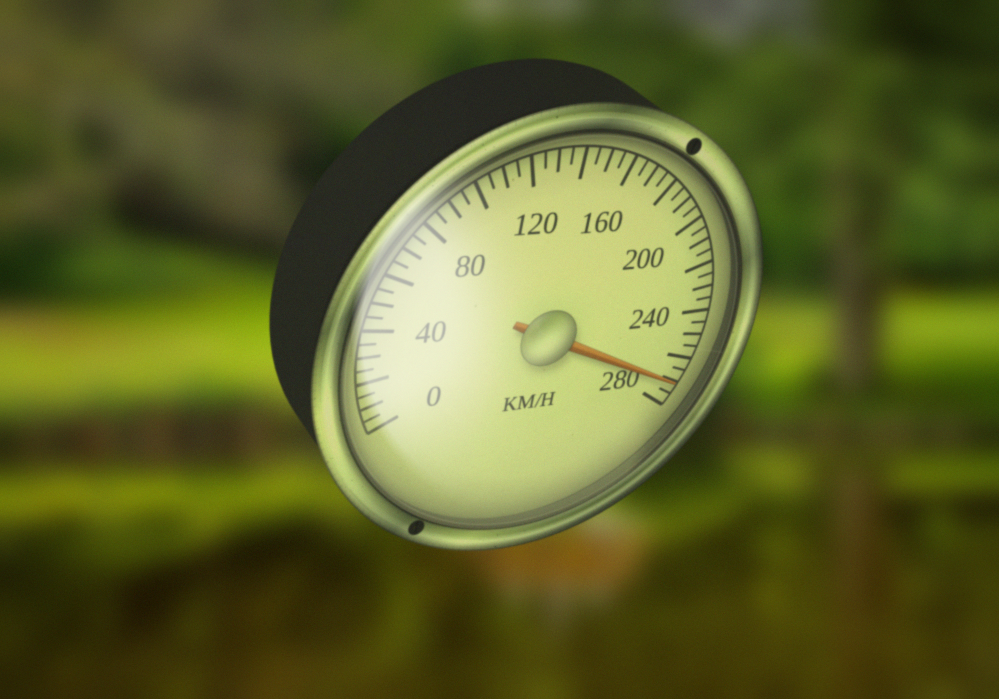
270 km/h
